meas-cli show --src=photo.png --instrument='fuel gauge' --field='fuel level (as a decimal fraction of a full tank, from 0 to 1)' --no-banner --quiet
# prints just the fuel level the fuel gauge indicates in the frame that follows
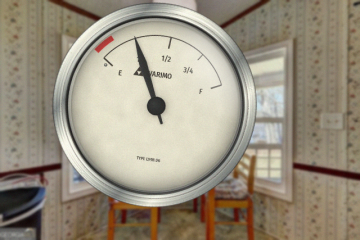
0.25
